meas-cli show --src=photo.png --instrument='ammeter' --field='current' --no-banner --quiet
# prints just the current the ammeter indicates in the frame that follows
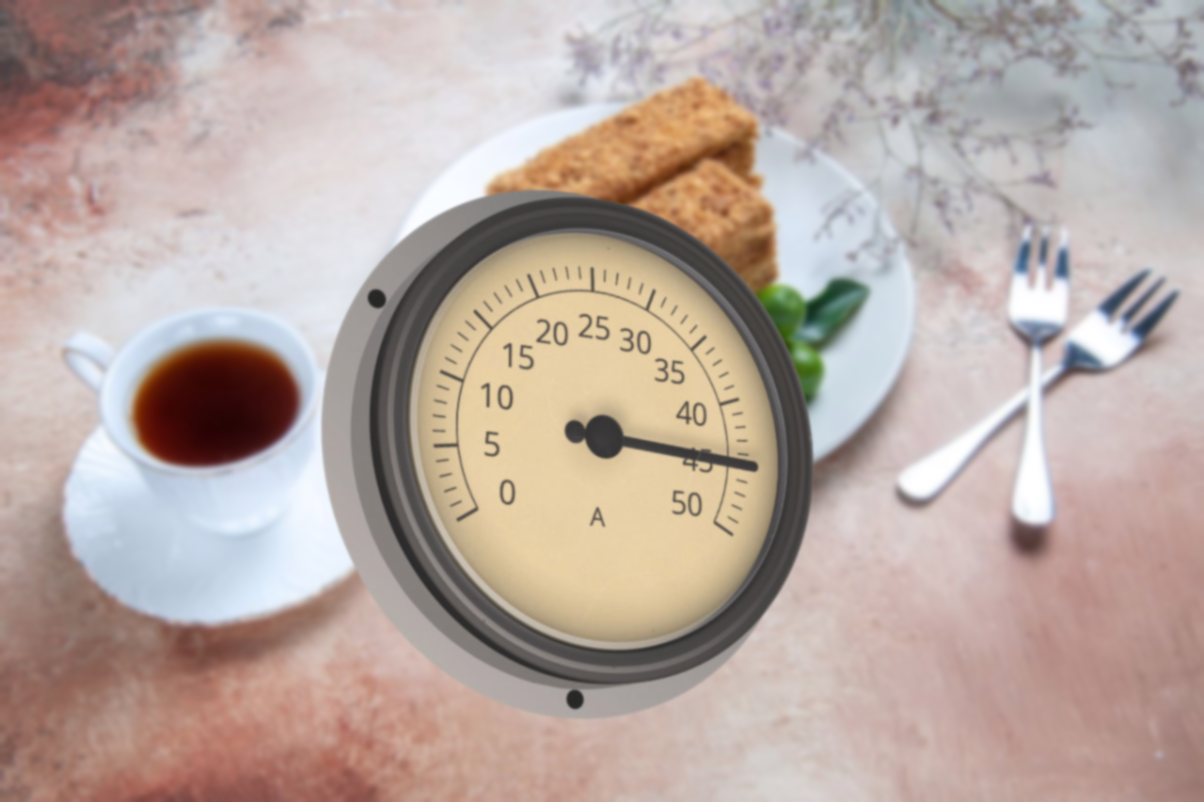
45 A
